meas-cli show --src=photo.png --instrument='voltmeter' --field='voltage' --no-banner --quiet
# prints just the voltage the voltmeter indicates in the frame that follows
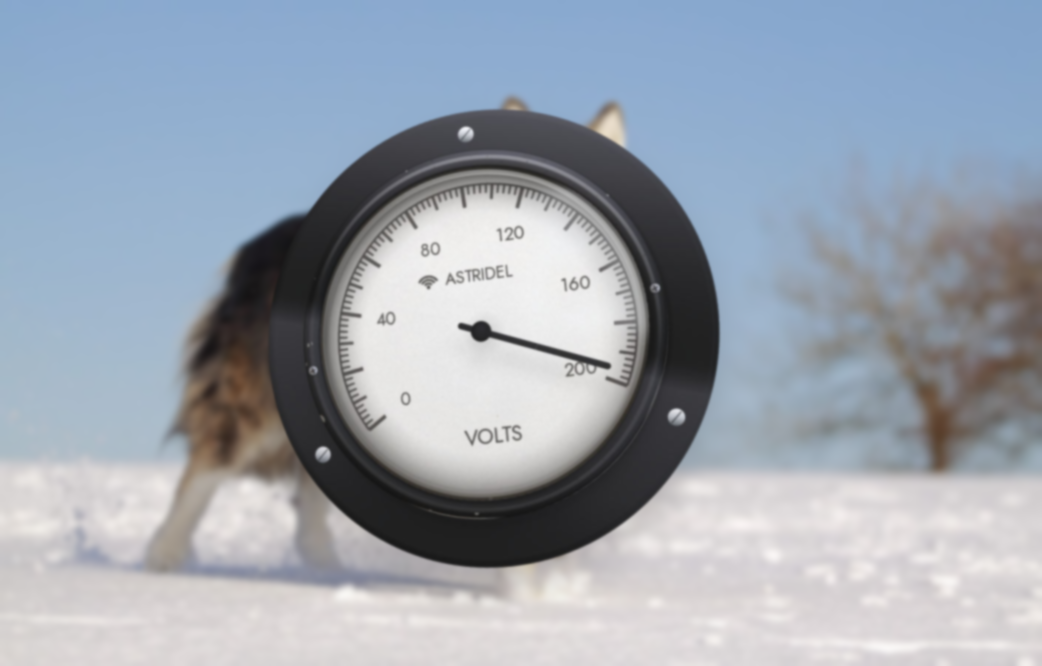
196 V
